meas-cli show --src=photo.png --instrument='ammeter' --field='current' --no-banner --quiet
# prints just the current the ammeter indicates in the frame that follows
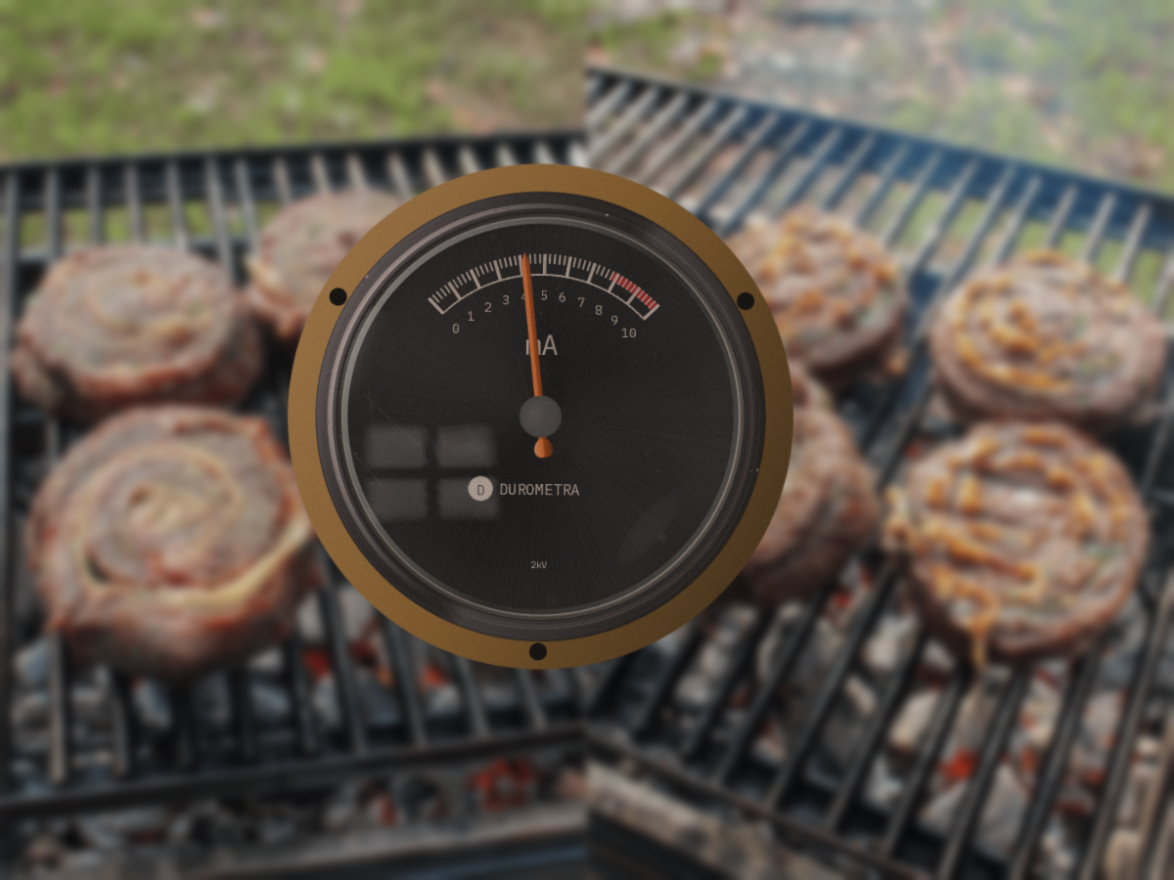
4.2 mA
